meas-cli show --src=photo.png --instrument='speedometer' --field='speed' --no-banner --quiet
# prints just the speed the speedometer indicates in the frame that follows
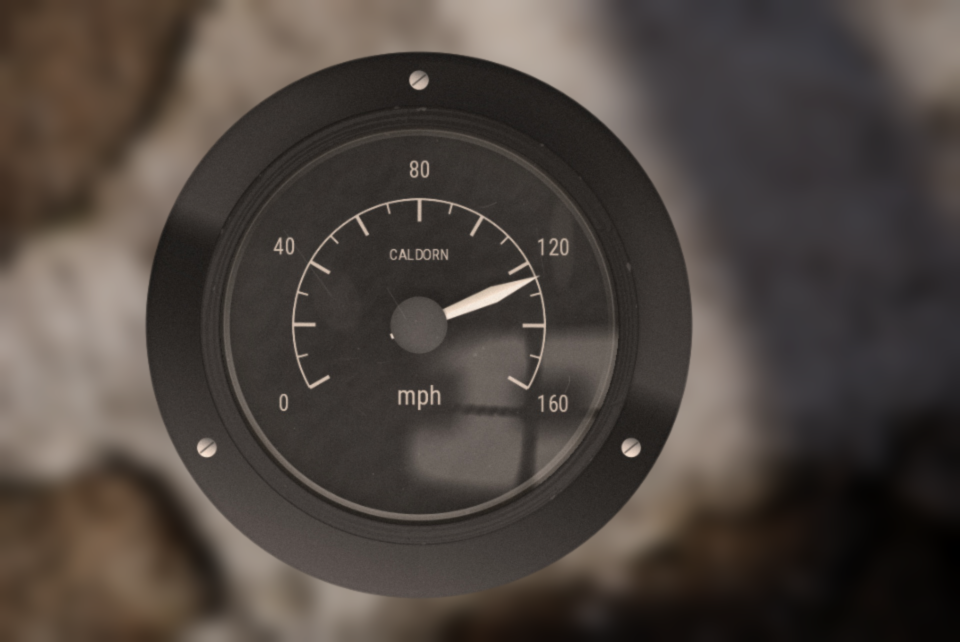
125 mph
